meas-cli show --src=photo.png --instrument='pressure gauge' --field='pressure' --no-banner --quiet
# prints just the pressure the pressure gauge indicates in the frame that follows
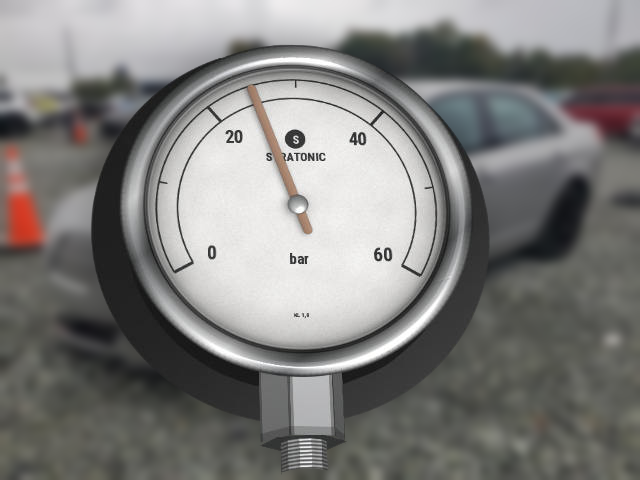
25 bar
